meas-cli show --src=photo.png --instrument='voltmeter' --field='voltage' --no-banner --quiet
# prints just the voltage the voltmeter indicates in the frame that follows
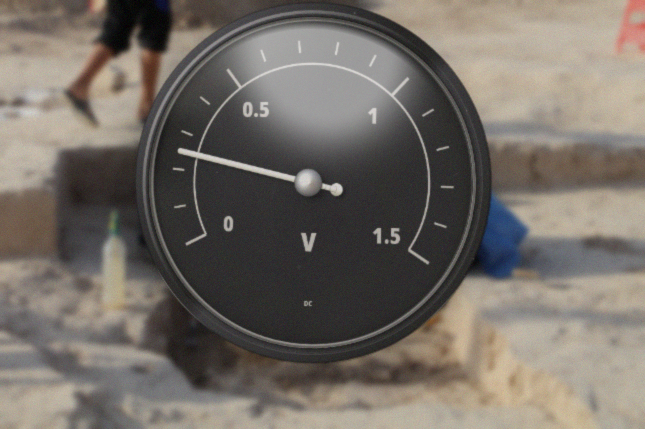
0.25 V
